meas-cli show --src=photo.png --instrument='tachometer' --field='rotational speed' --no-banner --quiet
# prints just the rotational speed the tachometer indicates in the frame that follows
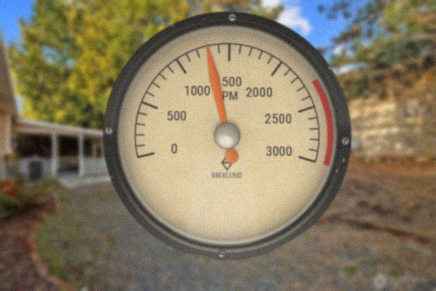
1300 rpm
